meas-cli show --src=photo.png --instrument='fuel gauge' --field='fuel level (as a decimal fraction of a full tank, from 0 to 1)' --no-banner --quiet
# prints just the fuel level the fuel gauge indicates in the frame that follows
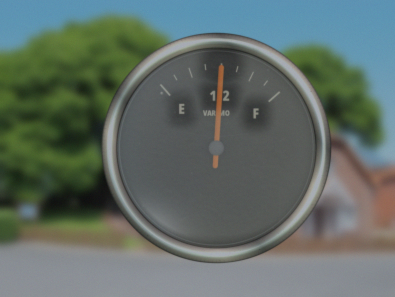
0.5
